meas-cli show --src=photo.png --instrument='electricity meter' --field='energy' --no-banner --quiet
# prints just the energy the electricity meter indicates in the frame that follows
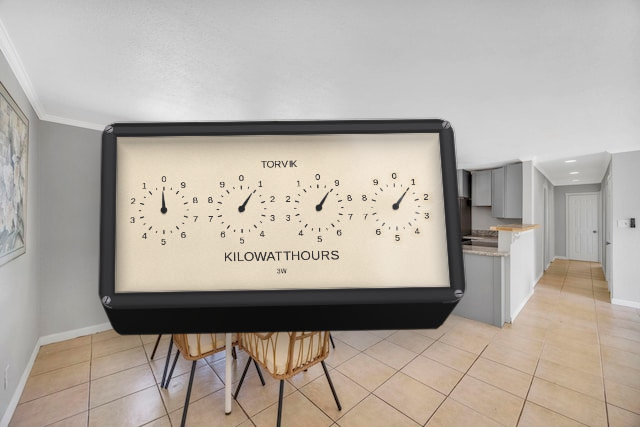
91 kWh
